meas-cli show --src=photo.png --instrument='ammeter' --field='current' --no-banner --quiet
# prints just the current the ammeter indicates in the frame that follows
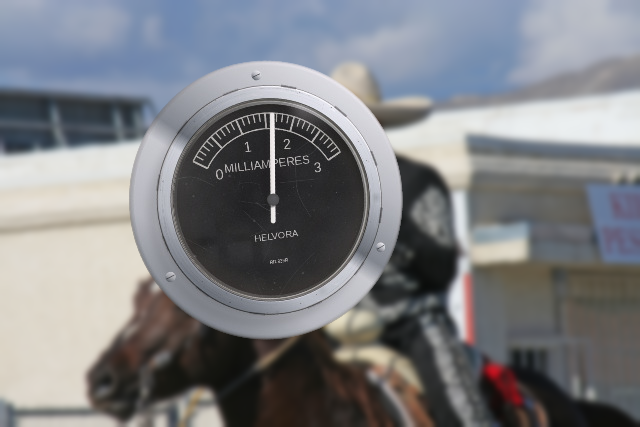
1.6 mA
